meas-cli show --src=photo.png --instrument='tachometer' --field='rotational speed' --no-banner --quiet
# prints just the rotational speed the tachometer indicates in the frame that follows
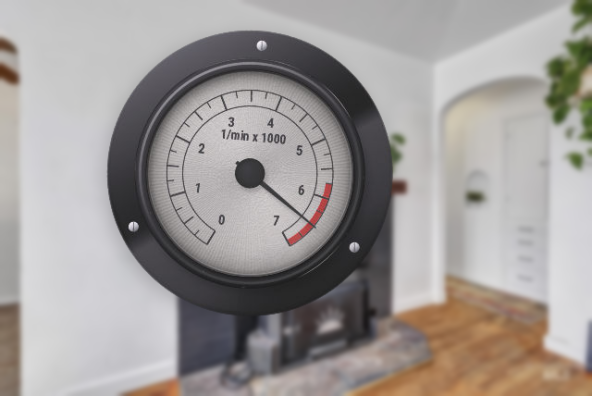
6500 rpm
